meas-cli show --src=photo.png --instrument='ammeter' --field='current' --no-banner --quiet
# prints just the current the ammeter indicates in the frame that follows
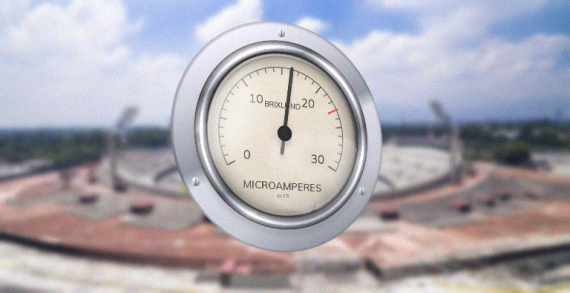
16 µA
